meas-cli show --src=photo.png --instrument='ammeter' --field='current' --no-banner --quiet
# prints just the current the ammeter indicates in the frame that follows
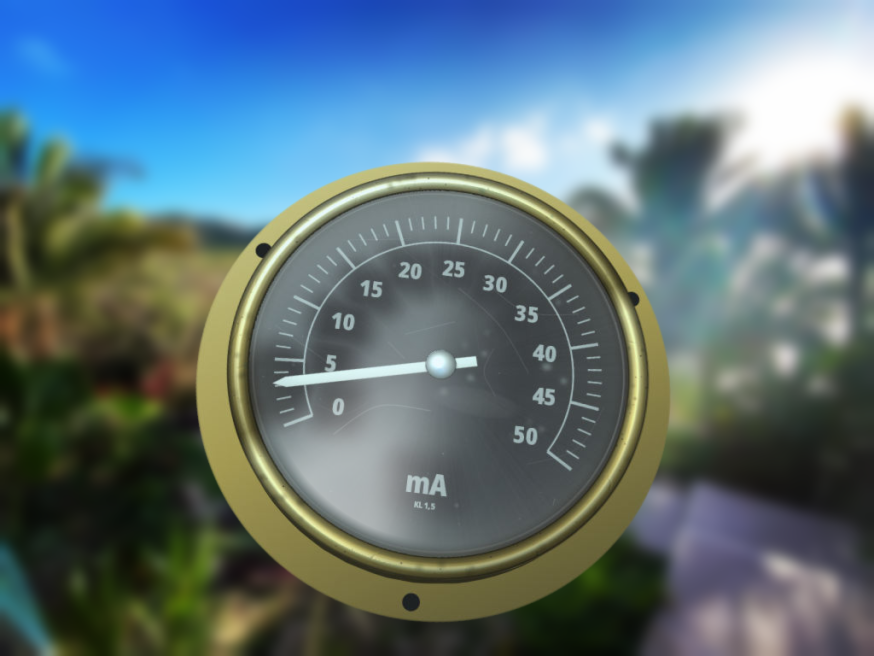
3 mA
